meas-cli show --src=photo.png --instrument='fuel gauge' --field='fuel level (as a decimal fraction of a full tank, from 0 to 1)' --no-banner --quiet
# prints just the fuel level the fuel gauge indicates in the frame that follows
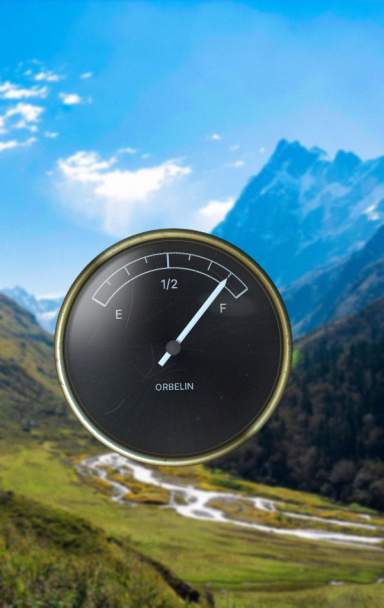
0.875
